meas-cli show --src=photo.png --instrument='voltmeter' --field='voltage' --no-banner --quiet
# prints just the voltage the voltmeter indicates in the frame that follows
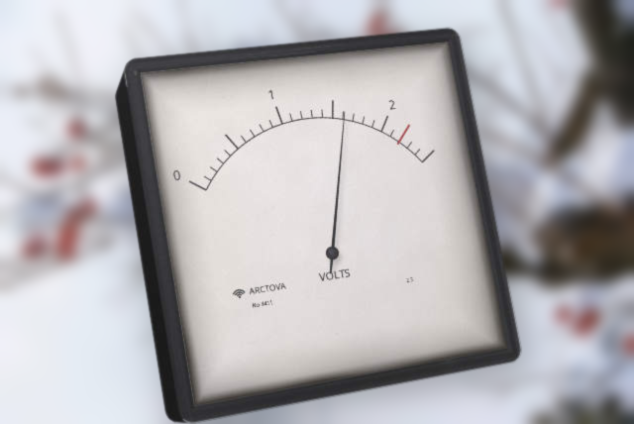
1.6 V
